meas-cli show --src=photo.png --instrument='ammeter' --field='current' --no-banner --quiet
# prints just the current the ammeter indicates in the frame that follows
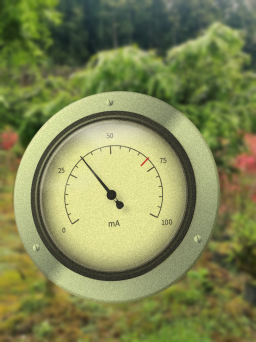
35 mA
